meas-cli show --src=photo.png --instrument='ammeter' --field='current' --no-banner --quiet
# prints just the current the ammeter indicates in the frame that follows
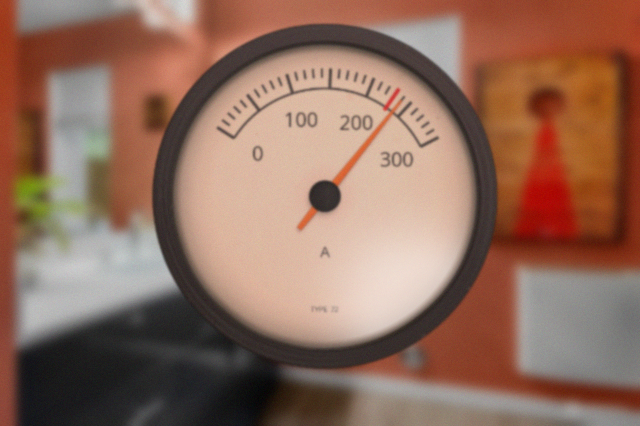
240 A
